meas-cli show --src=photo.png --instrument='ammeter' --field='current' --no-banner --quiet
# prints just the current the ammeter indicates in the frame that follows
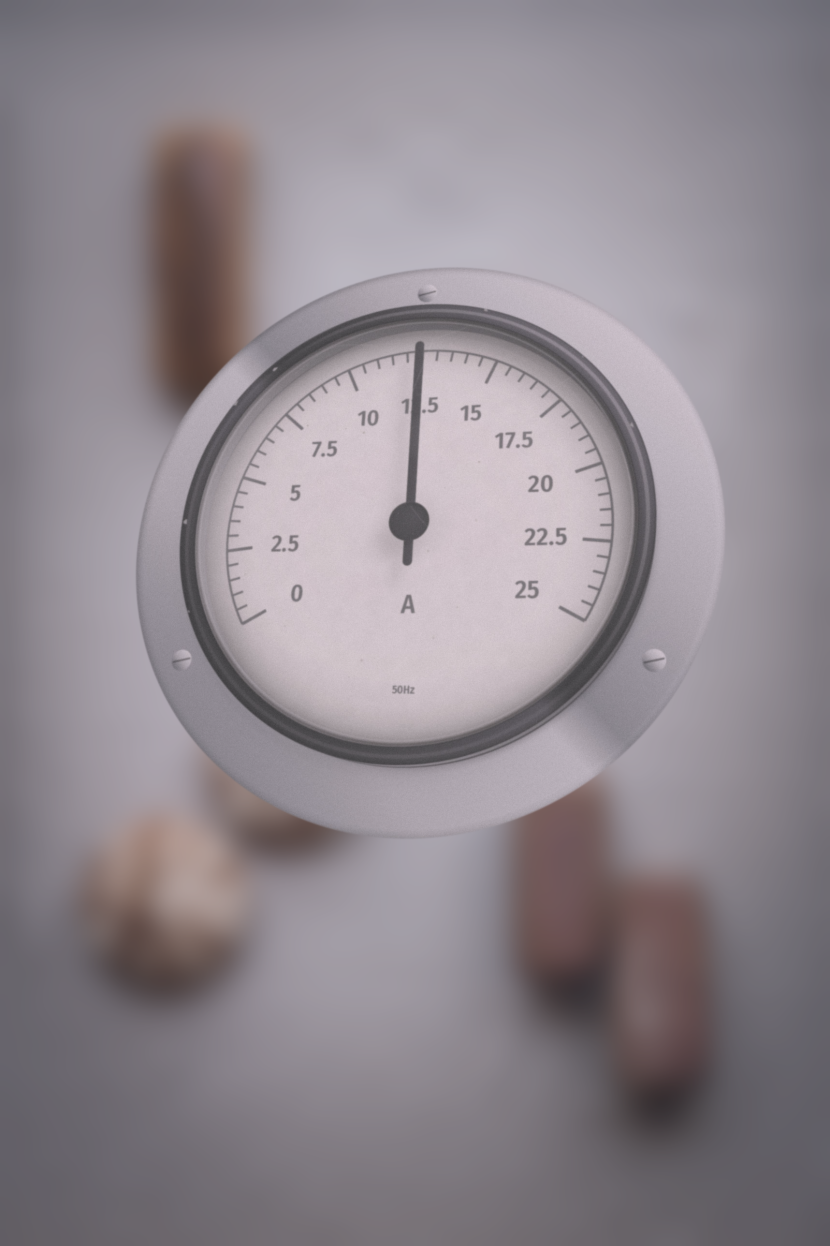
12.5 A
